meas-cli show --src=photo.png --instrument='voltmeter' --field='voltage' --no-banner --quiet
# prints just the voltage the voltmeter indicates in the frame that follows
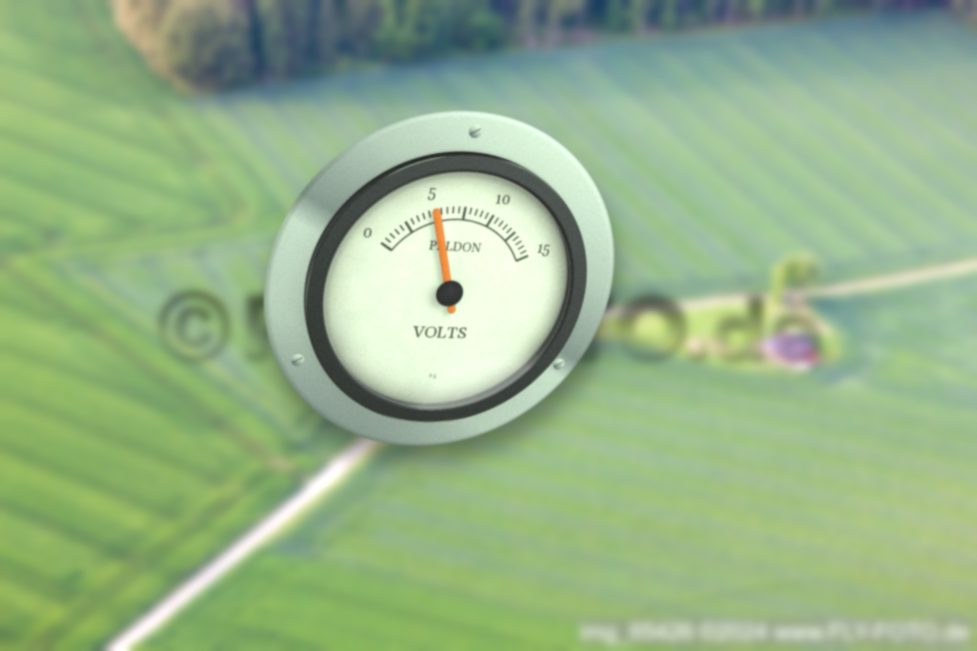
5 V
